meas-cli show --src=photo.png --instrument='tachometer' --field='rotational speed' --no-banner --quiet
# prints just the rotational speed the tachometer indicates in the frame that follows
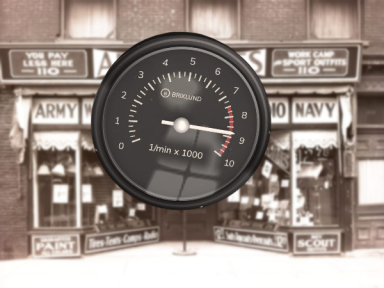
8750 rpm
